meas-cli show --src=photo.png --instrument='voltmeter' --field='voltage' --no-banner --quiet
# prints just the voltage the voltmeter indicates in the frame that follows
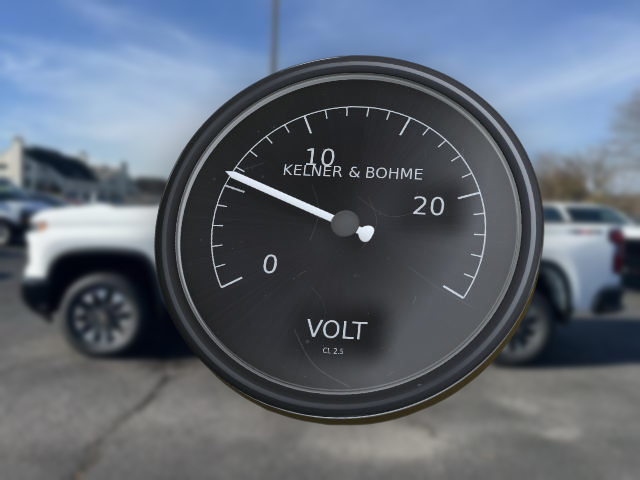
5.5 V
